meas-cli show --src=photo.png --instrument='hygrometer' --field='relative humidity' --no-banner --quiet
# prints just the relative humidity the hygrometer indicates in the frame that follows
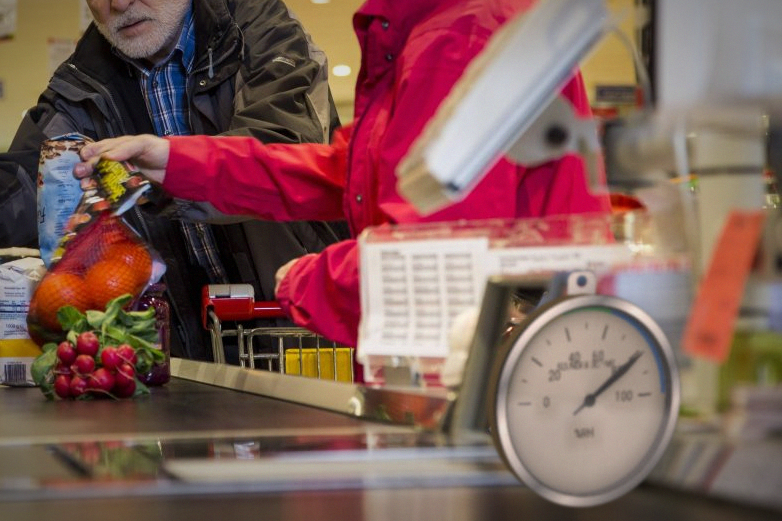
80 %
